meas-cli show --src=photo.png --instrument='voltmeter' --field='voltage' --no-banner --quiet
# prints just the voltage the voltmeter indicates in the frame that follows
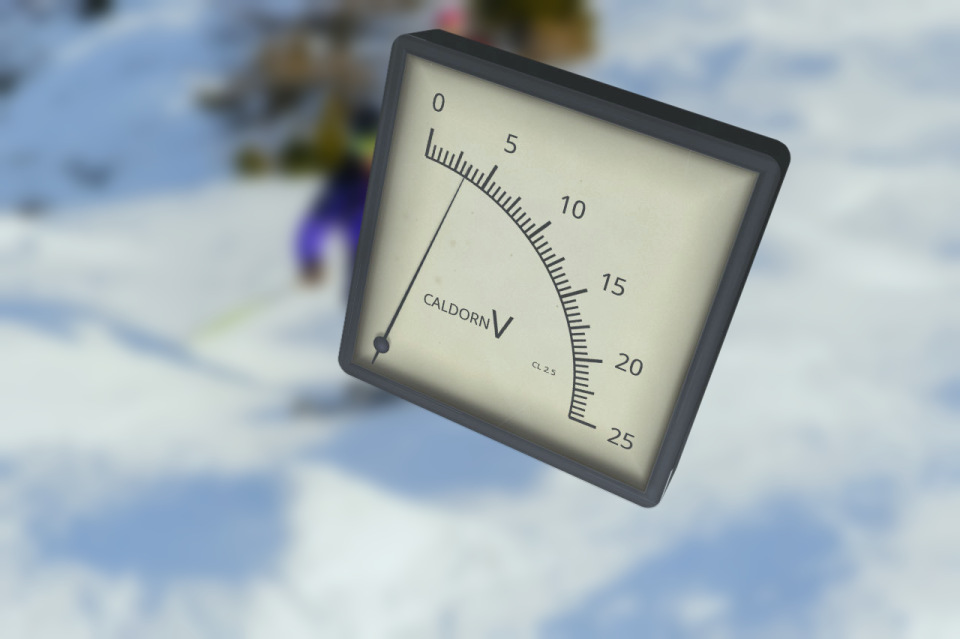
3.5 V
